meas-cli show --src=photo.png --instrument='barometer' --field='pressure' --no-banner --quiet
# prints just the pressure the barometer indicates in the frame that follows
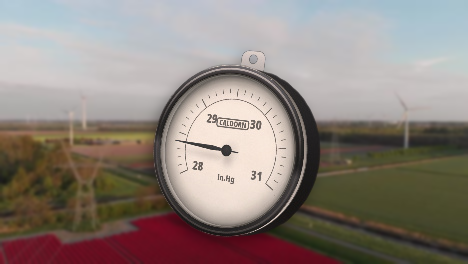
28.4 inHg
